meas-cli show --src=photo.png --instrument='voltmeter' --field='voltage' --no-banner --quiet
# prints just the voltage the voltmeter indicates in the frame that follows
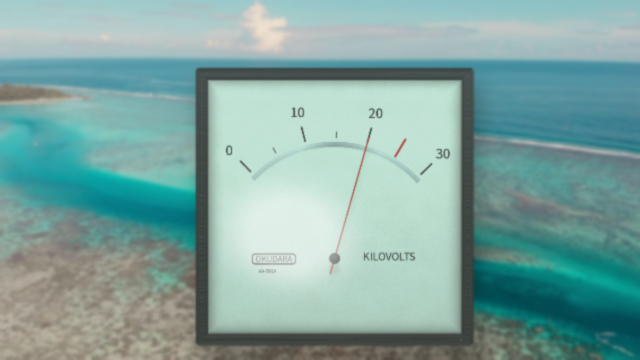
20 kV
